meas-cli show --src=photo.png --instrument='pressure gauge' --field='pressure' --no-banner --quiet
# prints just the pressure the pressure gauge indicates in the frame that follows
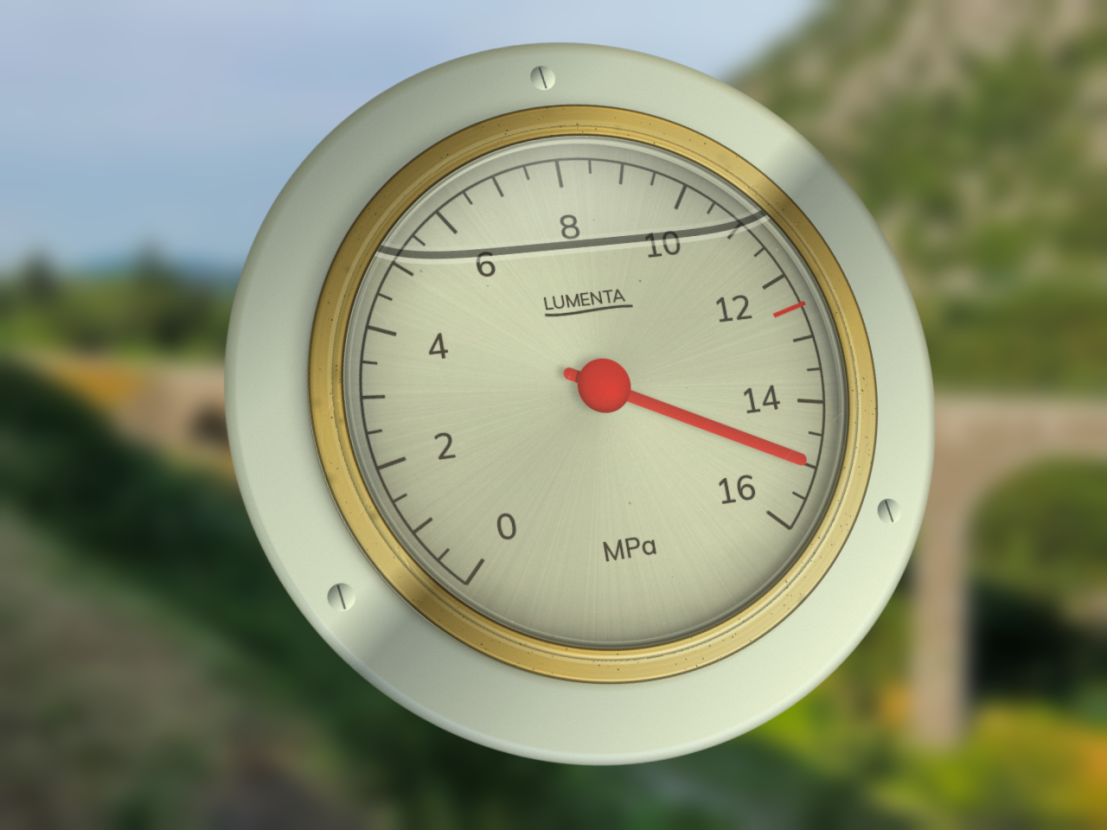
15 MPa
